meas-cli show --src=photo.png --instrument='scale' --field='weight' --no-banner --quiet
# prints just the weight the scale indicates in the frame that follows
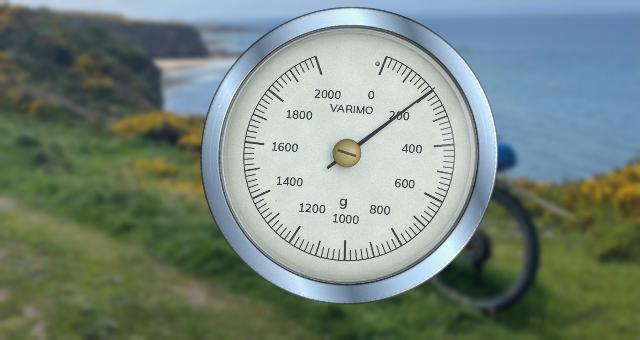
200 g
